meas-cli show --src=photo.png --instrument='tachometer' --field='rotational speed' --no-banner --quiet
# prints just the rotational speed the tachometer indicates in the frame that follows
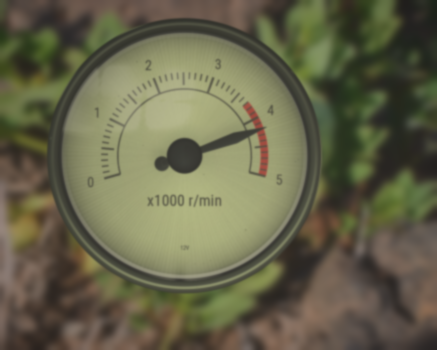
4200 rpm
